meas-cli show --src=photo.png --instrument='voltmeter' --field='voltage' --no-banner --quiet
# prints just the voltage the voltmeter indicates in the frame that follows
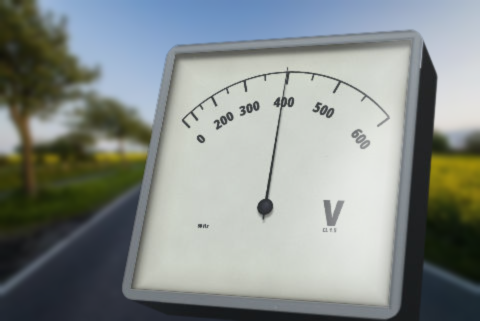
400 V
